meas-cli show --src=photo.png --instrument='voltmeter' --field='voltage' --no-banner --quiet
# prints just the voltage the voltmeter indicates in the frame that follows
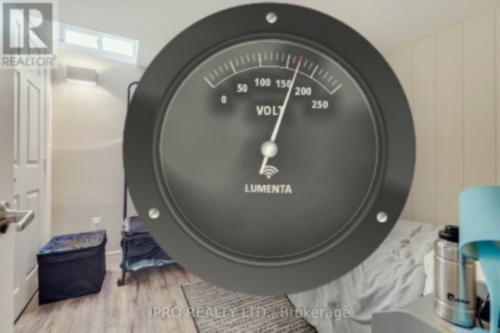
170 V
